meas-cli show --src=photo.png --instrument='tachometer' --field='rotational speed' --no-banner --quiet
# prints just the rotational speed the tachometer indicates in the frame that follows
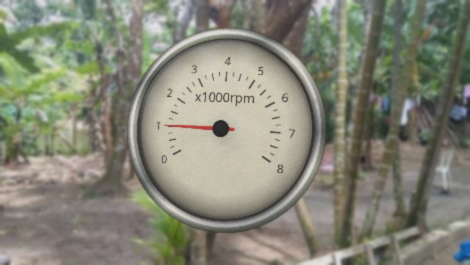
1000 rpm
